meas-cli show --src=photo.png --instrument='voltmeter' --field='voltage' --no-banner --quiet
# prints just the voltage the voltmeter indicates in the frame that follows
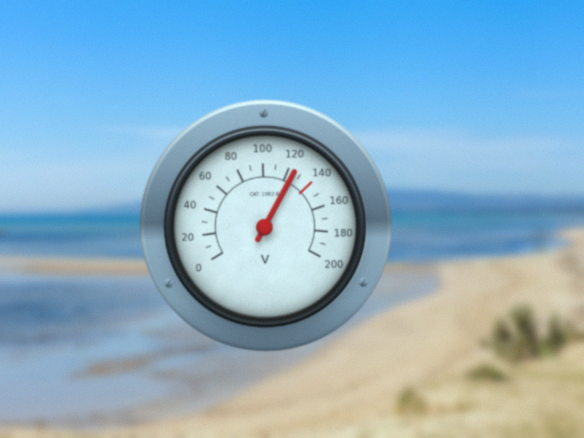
125 V
